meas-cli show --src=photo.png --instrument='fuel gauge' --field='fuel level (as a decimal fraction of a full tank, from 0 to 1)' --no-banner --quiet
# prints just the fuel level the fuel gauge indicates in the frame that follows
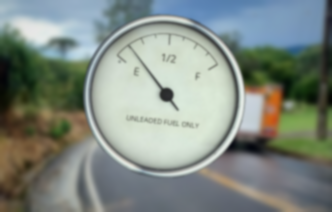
0.125
